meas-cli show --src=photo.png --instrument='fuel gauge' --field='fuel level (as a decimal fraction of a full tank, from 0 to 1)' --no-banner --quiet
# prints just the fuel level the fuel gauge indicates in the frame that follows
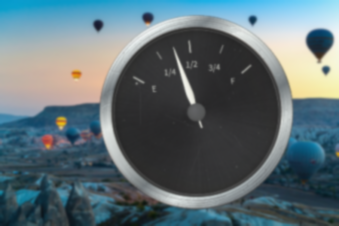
0.375
